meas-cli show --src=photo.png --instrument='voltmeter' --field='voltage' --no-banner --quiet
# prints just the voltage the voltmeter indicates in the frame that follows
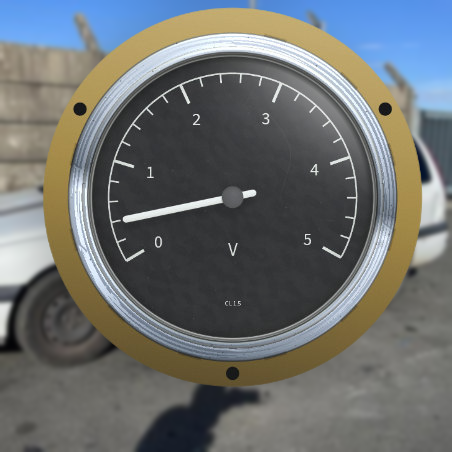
0.4 V
